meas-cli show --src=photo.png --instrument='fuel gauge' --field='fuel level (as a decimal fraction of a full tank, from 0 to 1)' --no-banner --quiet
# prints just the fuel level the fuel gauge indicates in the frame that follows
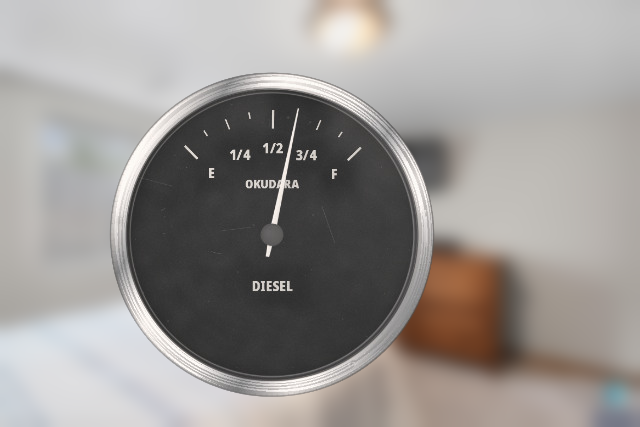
0.625
